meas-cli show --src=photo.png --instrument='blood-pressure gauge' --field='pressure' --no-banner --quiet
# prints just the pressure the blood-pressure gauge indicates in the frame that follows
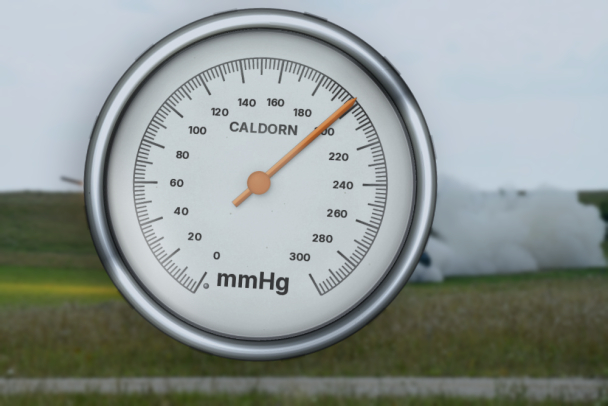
198 mmHg
